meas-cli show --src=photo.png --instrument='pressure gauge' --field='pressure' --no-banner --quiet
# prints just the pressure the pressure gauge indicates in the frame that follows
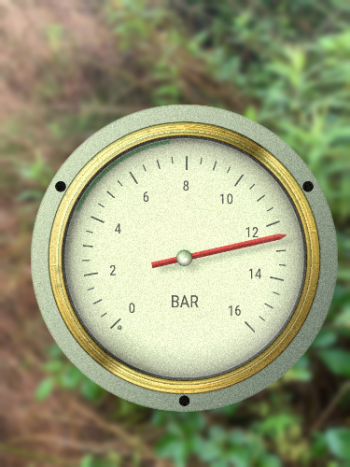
12.5 bar
